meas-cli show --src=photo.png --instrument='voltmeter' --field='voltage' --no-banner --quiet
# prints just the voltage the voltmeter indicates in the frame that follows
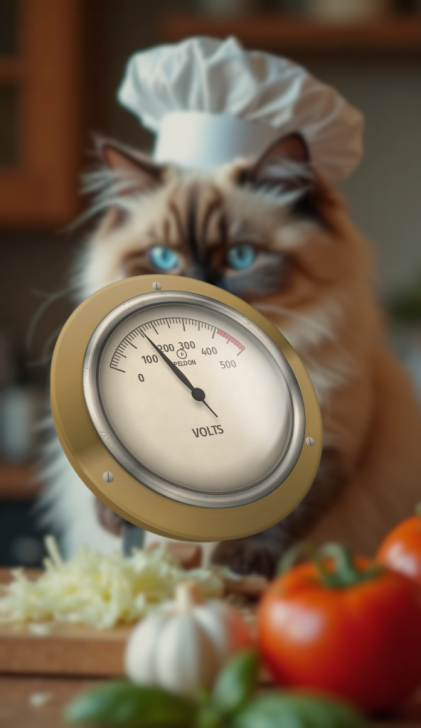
150 V
